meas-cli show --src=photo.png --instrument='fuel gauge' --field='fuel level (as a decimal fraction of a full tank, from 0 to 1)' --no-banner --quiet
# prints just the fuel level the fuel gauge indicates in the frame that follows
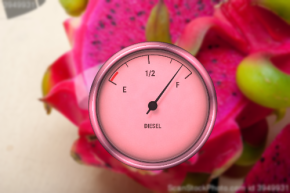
0.875
